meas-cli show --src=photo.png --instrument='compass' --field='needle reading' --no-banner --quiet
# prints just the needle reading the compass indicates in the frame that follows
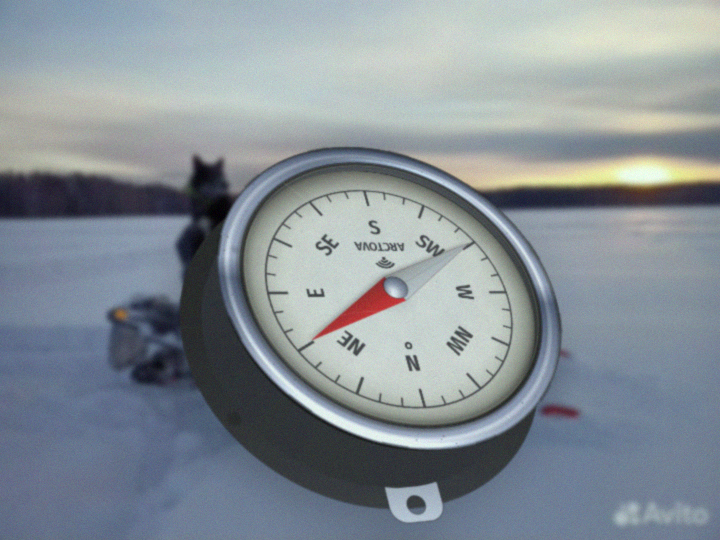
60 °
